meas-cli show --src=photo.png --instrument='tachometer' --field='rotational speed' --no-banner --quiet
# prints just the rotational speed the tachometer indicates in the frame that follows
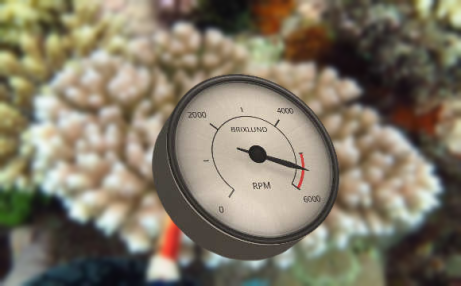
5500 rpm
